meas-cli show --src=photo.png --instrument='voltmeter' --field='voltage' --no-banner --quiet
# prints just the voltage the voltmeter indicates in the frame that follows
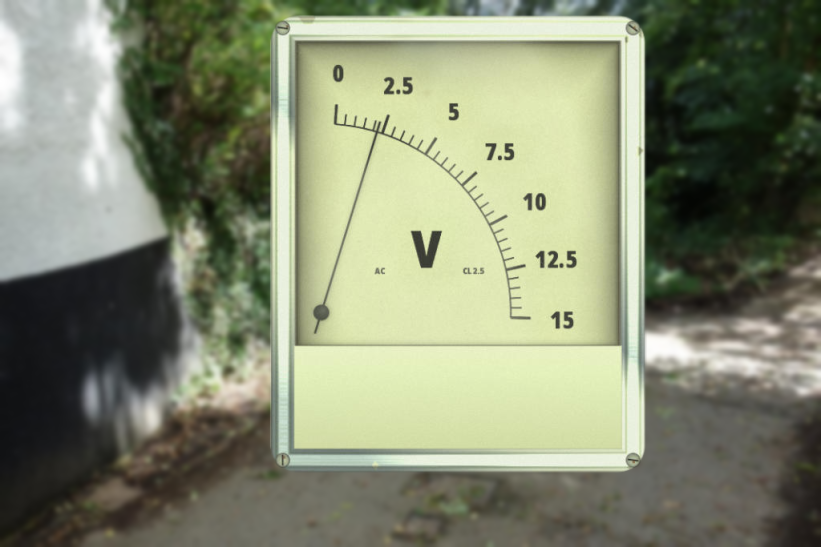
2.25 V
